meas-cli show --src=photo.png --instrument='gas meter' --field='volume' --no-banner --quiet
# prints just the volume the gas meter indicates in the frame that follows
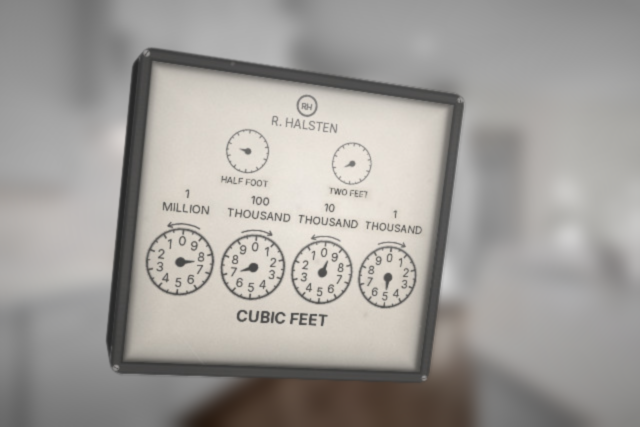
769500 ft³
